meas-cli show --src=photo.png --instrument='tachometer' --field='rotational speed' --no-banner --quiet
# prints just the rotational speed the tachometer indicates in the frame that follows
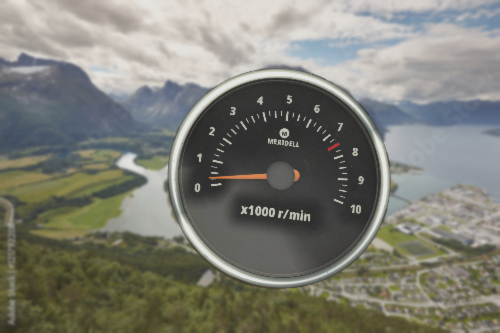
250 rpm
